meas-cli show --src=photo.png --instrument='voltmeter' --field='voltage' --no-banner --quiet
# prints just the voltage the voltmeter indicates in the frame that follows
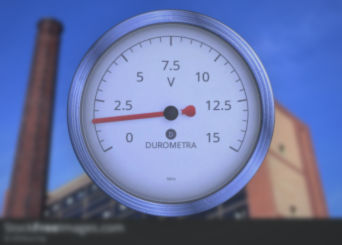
1.5 V
